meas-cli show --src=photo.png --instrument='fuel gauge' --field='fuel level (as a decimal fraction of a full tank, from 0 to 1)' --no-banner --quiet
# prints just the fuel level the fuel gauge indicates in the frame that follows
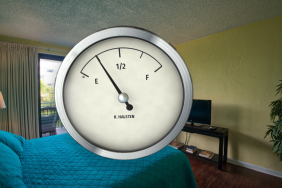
0.25
